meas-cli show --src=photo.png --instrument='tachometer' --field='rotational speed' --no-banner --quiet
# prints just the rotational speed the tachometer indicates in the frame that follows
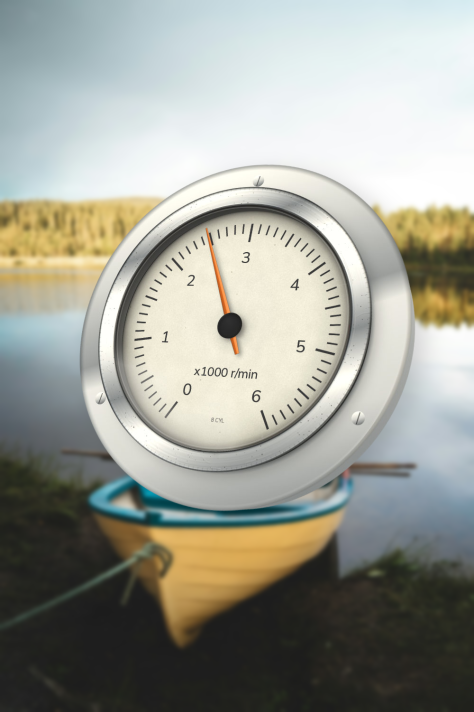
2500 rpm
